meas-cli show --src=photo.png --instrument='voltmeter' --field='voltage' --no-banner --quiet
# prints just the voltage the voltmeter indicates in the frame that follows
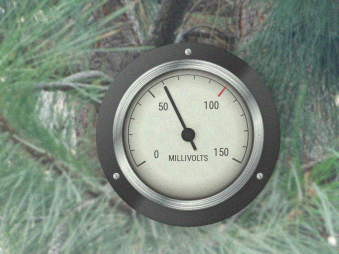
60 mV
